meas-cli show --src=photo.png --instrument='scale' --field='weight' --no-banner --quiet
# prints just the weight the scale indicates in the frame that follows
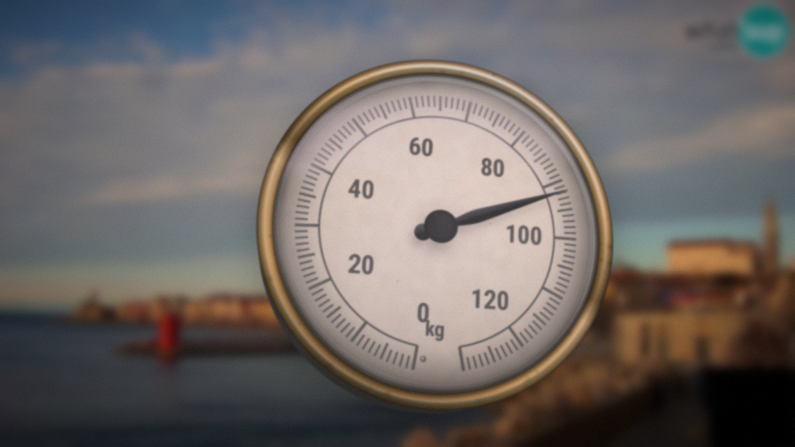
92 kg
